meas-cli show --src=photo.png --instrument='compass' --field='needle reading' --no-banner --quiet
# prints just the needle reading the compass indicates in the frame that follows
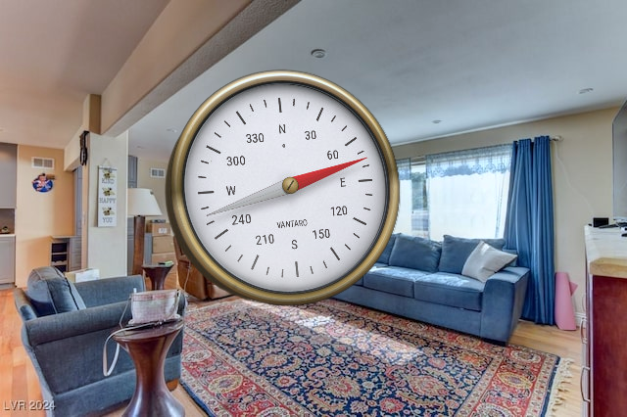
75 °
